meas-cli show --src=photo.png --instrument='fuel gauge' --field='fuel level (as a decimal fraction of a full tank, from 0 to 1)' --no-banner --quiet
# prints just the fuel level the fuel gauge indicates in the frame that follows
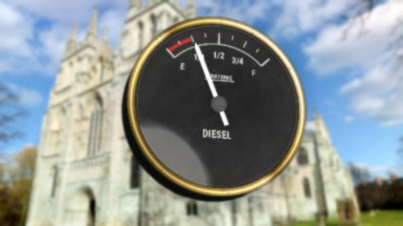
0.25
